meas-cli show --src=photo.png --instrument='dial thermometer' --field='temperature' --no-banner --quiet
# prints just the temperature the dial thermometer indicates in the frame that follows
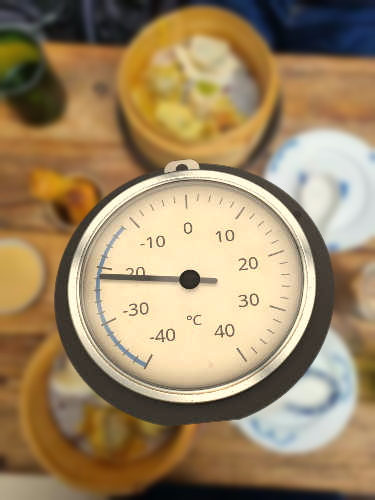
-22 °C
